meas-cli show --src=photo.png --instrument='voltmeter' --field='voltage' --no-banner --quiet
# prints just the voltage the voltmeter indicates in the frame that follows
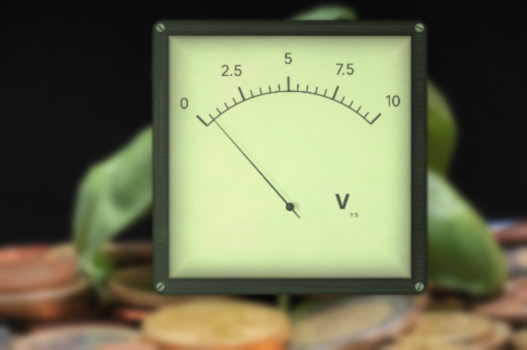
0.5 V
